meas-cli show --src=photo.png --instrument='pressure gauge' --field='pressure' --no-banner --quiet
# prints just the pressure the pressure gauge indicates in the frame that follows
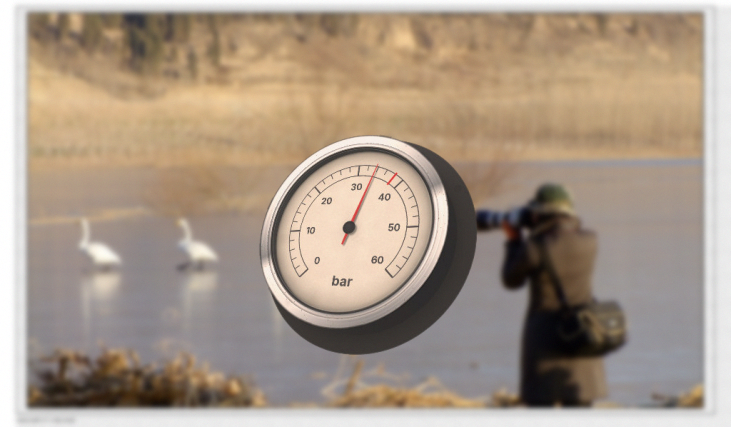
34 bar
